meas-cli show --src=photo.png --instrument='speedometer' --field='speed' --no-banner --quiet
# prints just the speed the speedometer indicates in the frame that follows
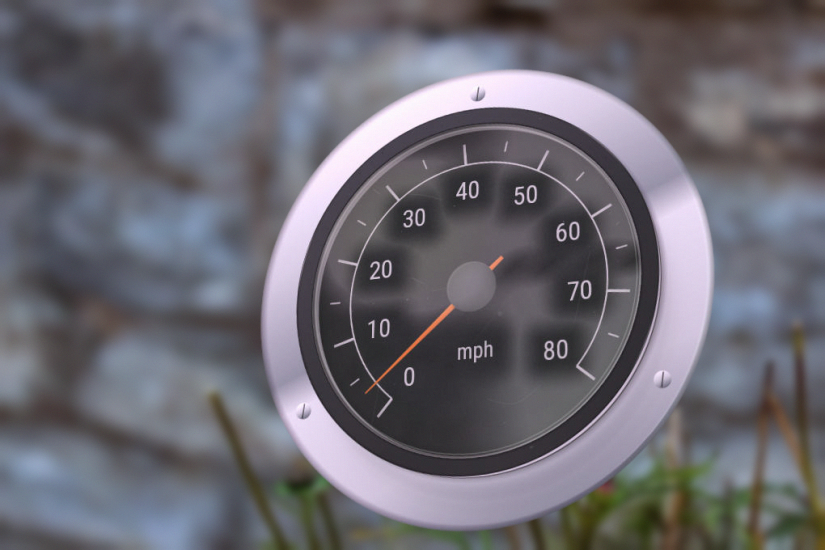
2.5 mph
